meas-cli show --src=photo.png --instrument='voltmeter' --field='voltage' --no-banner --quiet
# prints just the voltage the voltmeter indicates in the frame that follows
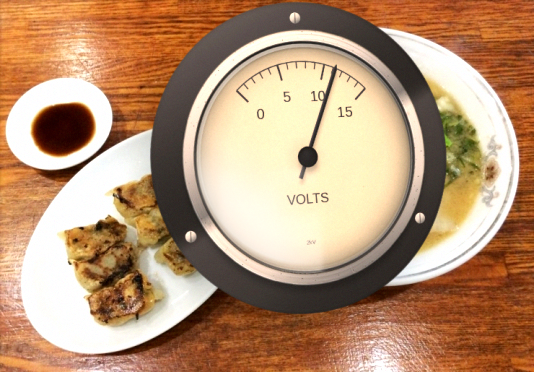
11 V
